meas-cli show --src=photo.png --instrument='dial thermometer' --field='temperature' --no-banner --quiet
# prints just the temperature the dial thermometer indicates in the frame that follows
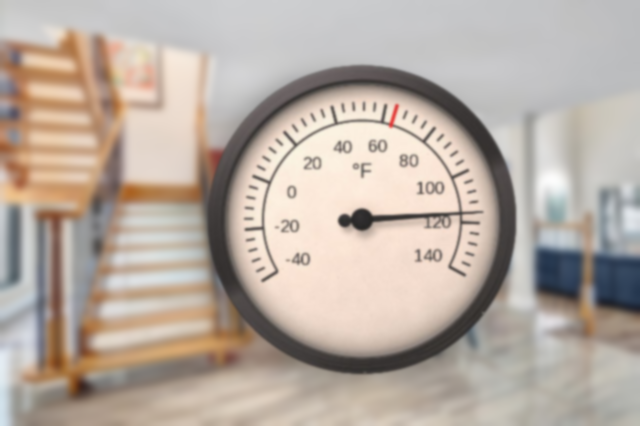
116 °F
